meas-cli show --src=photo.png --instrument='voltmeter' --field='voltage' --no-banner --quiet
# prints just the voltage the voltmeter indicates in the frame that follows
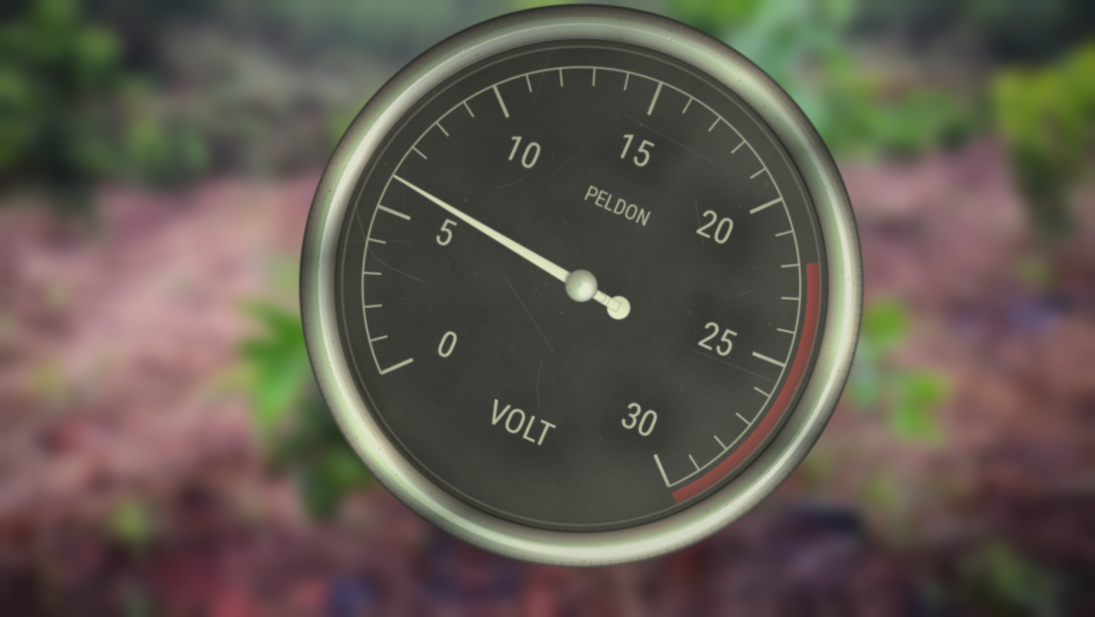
6 V
